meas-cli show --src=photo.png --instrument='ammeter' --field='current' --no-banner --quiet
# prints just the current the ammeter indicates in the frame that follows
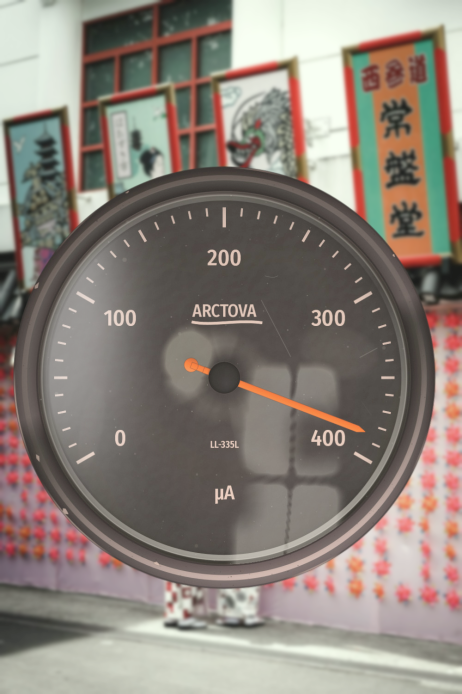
385 µA
